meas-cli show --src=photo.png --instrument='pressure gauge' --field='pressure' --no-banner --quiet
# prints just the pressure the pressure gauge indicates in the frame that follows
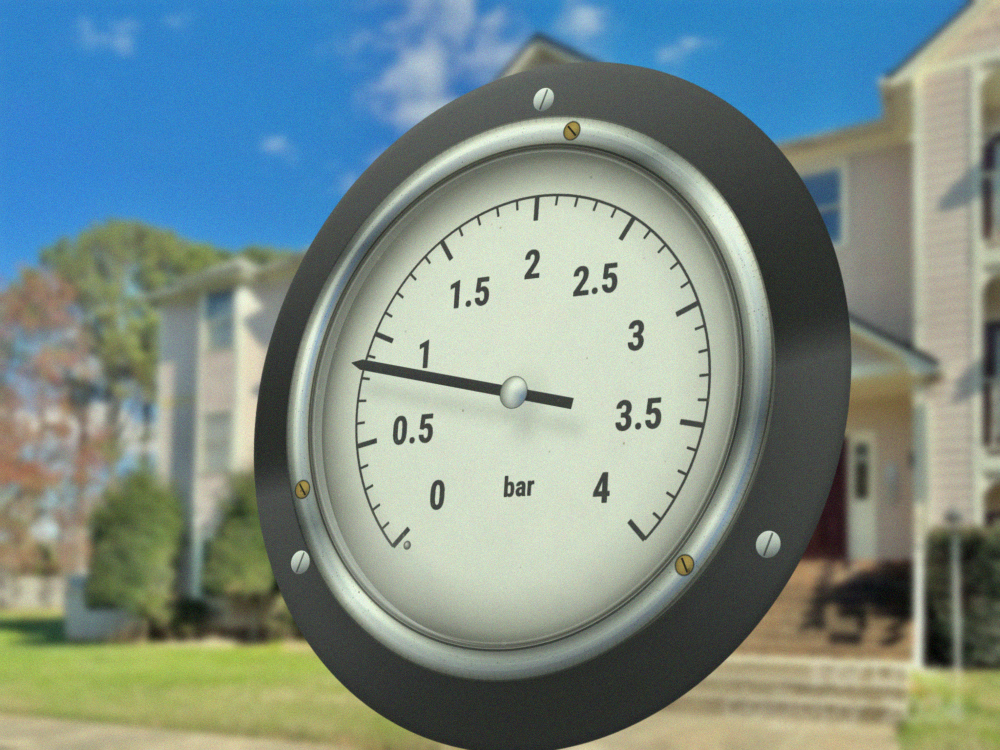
0.85 bar
